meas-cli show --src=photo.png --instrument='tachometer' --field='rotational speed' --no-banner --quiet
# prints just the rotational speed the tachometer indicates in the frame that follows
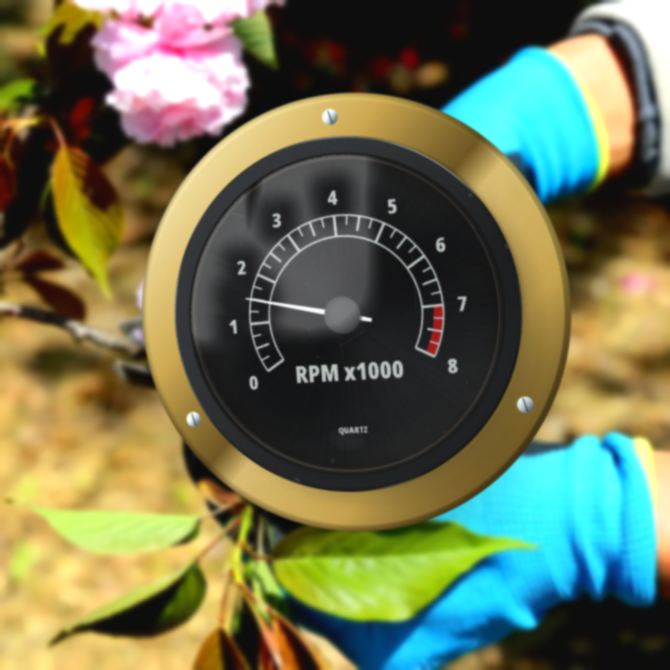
1500 rpm
